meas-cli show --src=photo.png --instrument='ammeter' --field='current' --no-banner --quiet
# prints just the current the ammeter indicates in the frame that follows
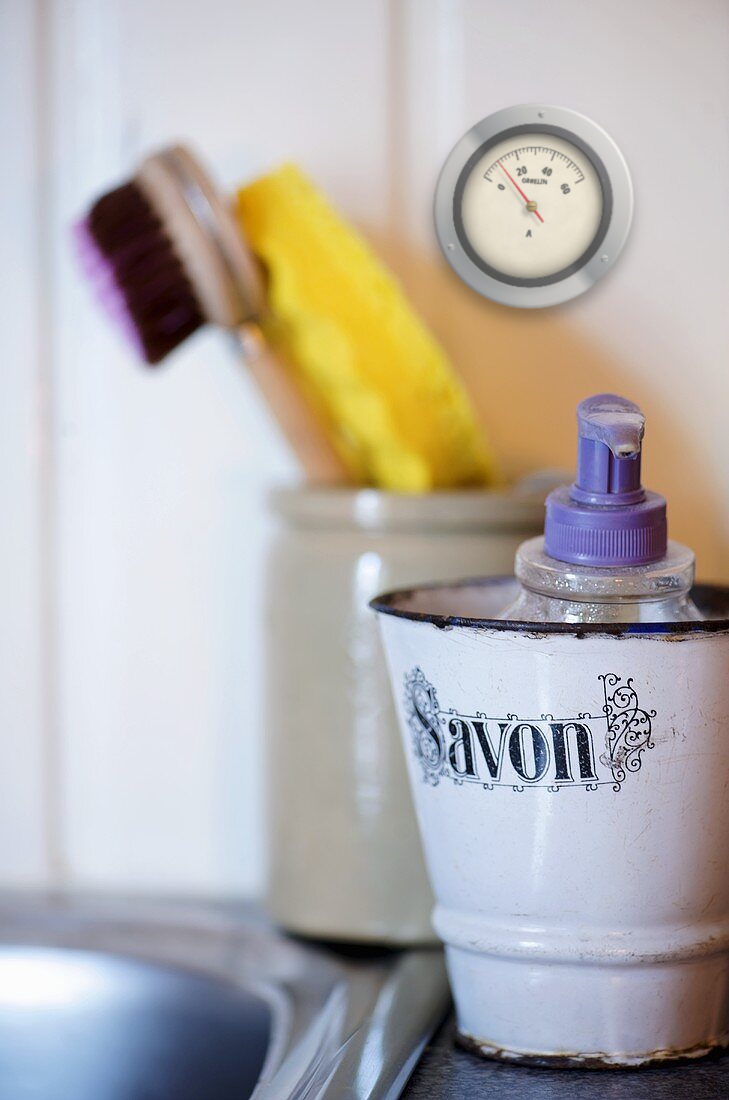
10 A
